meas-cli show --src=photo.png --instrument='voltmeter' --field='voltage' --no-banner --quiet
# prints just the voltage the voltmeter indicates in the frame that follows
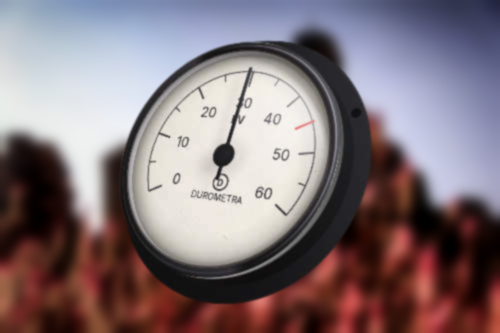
30 kV
